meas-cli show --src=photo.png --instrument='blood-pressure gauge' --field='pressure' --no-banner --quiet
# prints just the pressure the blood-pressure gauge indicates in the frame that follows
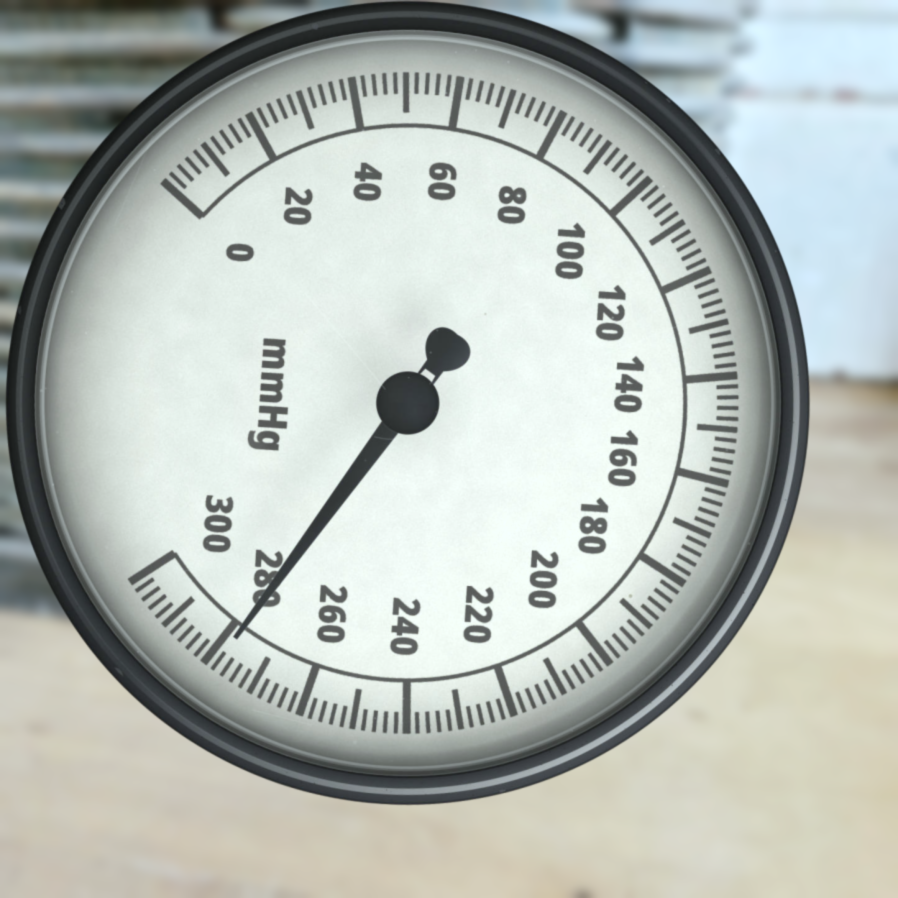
278 mmHg
